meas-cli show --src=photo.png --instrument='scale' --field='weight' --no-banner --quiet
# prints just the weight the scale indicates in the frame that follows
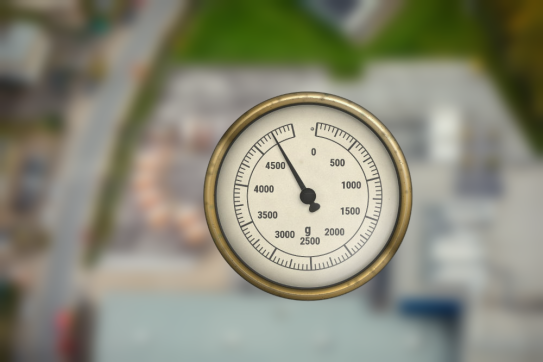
4750 g
